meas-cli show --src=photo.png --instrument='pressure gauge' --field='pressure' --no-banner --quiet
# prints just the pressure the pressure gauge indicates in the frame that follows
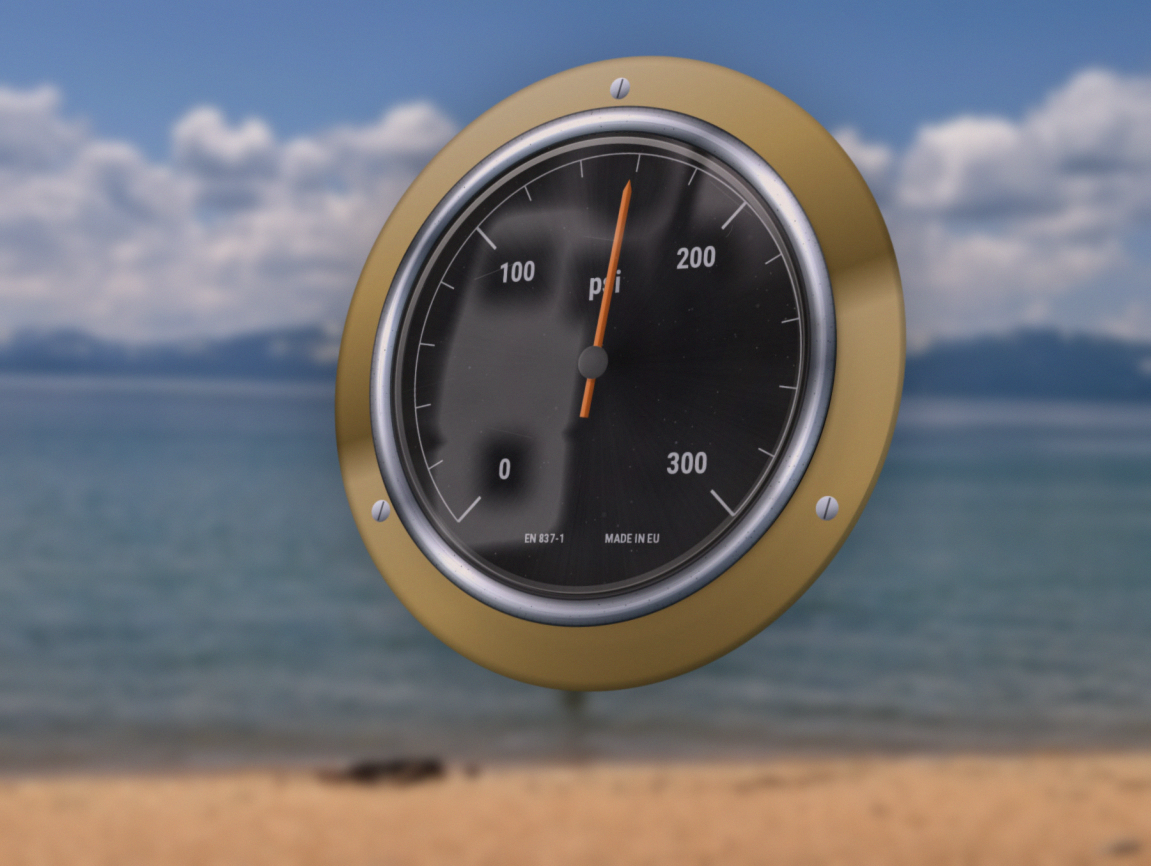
160 psi
